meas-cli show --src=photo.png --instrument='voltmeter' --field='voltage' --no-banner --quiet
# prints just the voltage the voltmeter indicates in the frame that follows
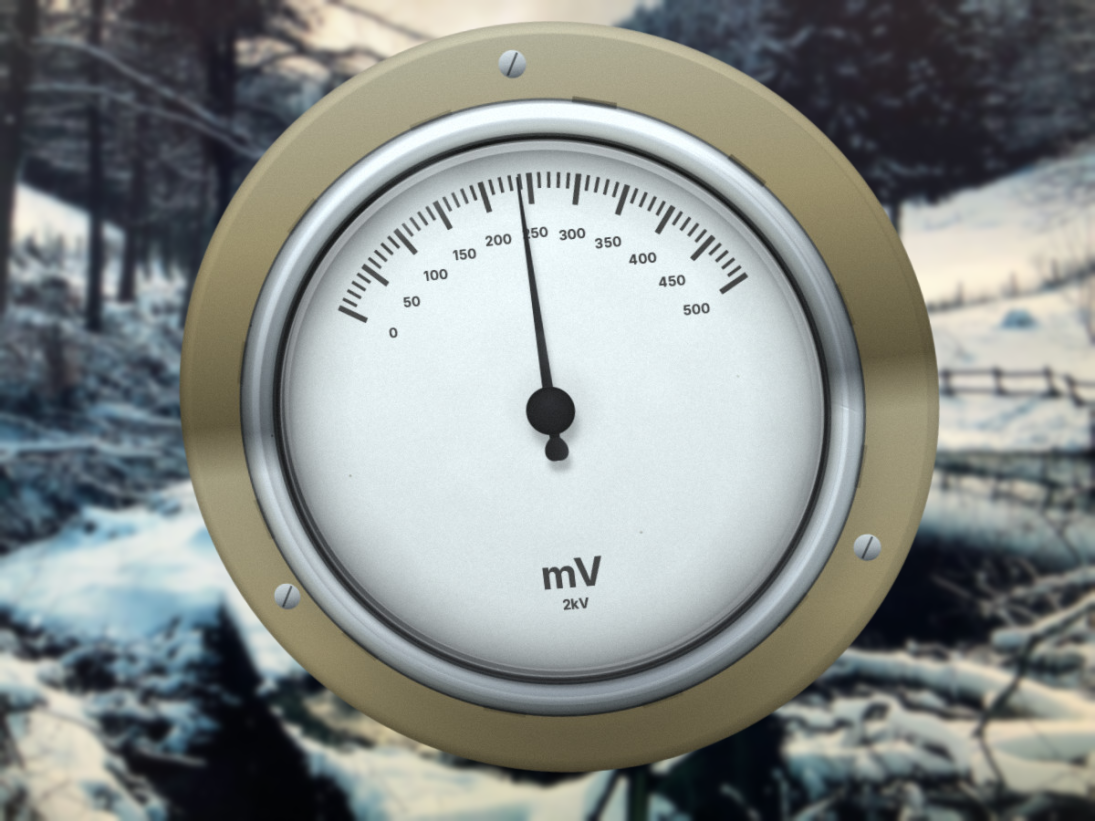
240 mV
